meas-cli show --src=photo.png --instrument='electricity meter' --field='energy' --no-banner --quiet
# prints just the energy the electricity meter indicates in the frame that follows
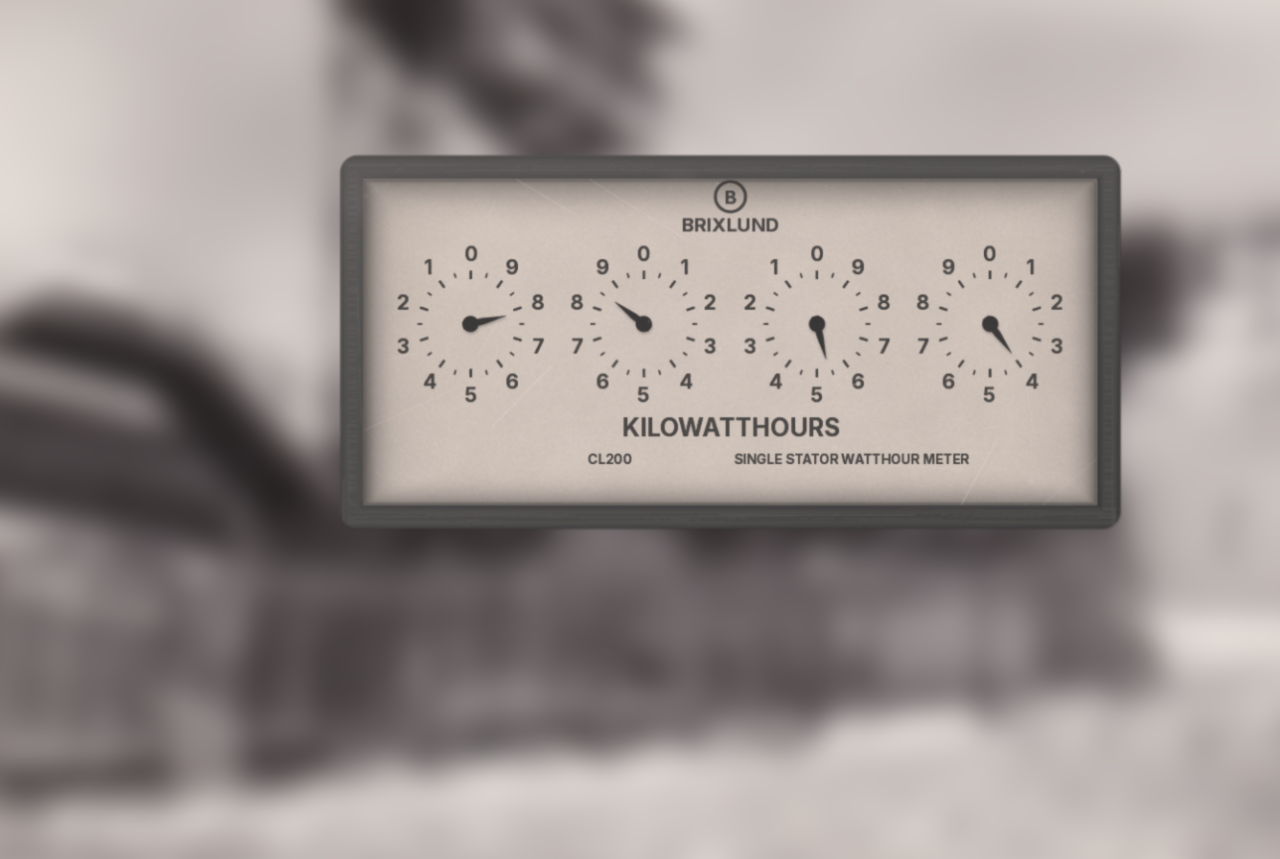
7854 kWh
